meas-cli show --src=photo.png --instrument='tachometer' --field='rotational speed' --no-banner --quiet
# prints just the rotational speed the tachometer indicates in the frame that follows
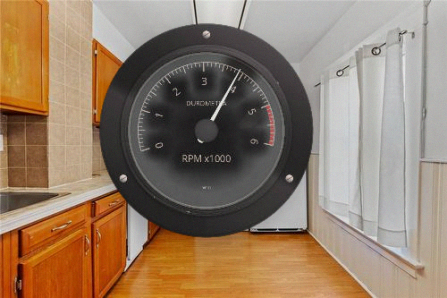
3900 rpm
